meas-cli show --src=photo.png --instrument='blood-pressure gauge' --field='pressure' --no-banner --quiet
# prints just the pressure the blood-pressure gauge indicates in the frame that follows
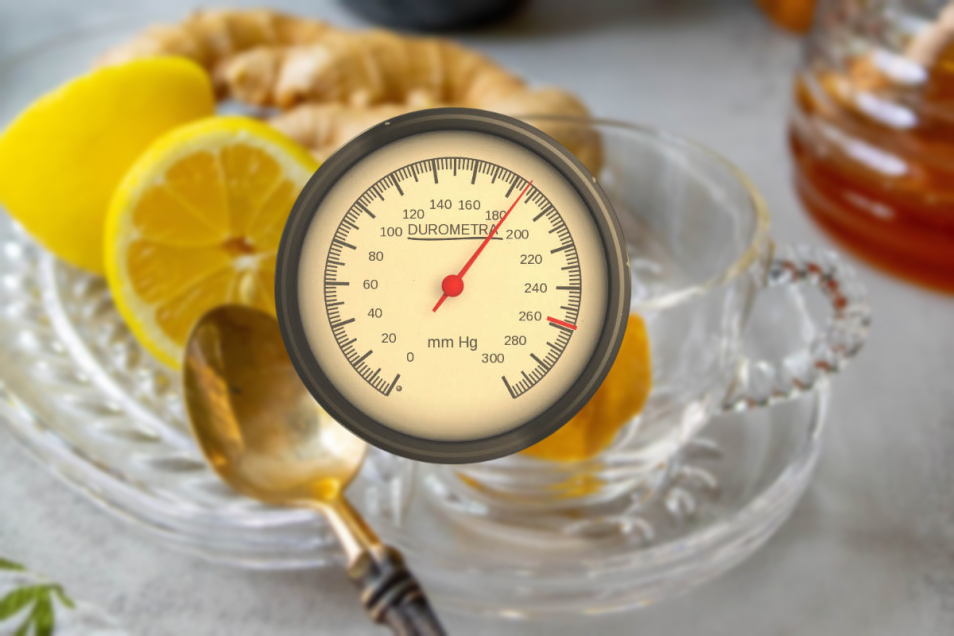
186 mmHg
